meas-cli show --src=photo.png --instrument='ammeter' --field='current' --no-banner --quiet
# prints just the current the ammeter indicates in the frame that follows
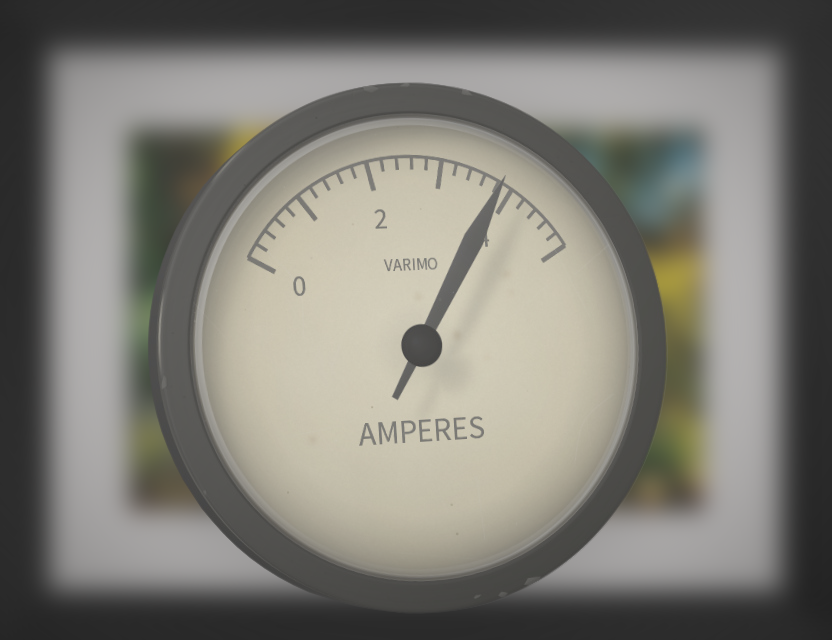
3.8 A
